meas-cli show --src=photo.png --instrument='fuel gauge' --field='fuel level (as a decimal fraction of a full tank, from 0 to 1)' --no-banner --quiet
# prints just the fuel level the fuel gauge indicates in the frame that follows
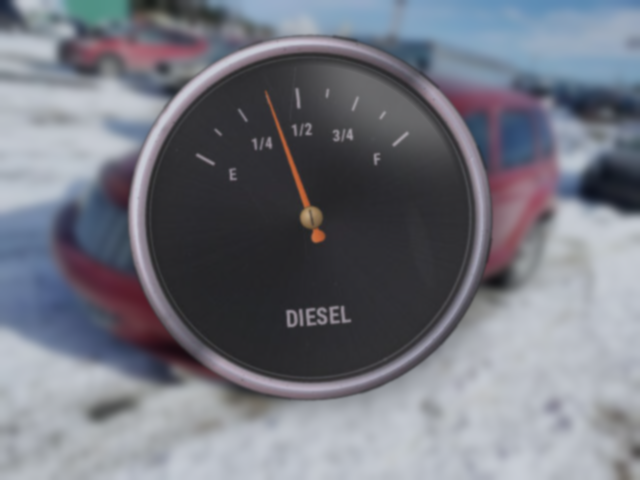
0.375
